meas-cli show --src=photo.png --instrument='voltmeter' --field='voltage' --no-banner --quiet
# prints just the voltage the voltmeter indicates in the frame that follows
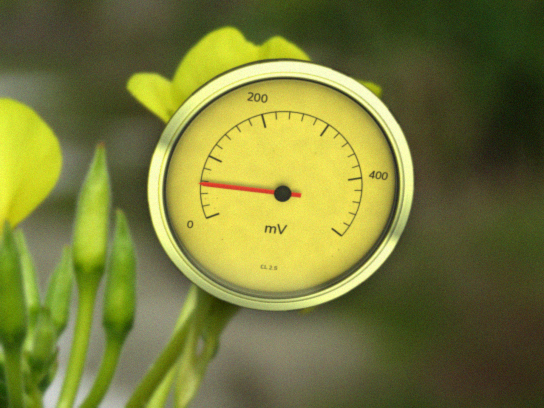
60 mV
